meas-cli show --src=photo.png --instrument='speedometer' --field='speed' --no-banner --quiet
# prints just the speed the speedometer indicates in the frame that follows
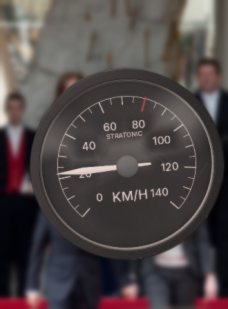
22.5 km/h
